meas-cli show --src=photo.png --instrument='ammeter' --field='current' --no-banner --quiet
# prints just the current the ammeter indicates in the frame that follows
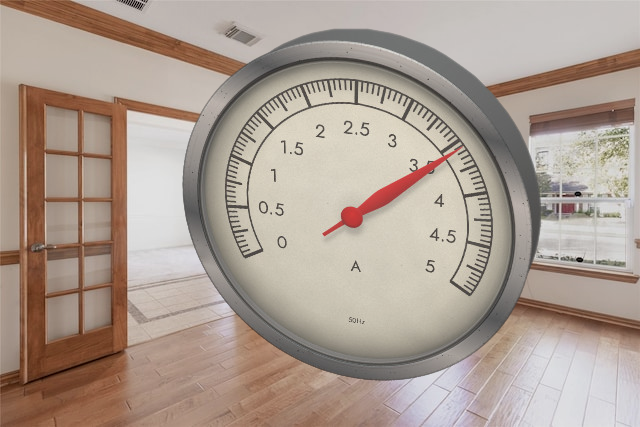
3.55 A
